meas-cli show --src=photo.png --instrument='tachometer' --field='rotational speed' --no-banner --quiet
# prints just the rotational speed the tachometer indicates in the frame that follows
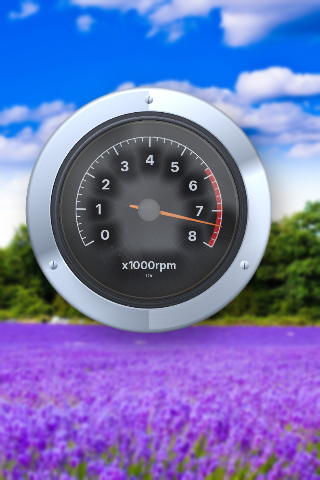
7400 rpm
